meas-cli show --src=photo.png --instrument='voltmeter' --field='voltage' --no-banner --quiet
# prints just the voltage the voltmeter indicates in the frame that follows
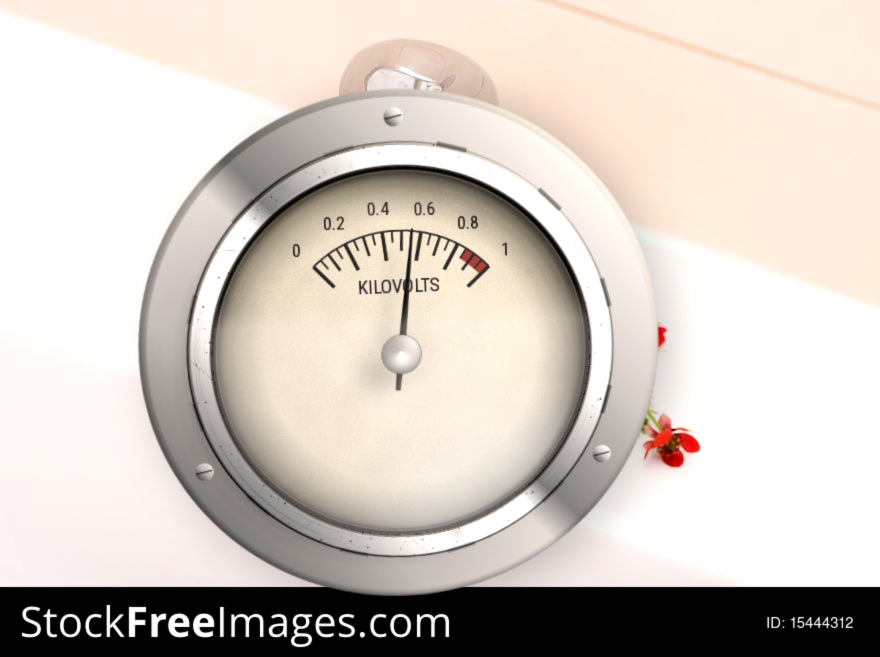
0.55 kV
